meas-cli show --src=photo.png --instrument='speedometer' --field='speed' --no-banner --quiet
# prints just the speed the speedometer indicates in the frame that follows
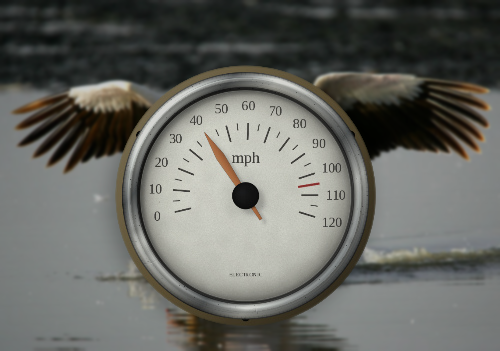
40 mph
